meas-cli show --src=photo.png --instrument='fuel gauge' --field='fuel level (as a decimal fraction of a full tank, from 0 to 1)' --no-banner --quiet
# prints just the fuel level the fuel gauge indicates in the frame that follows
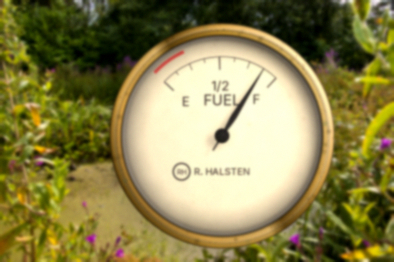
0.875
